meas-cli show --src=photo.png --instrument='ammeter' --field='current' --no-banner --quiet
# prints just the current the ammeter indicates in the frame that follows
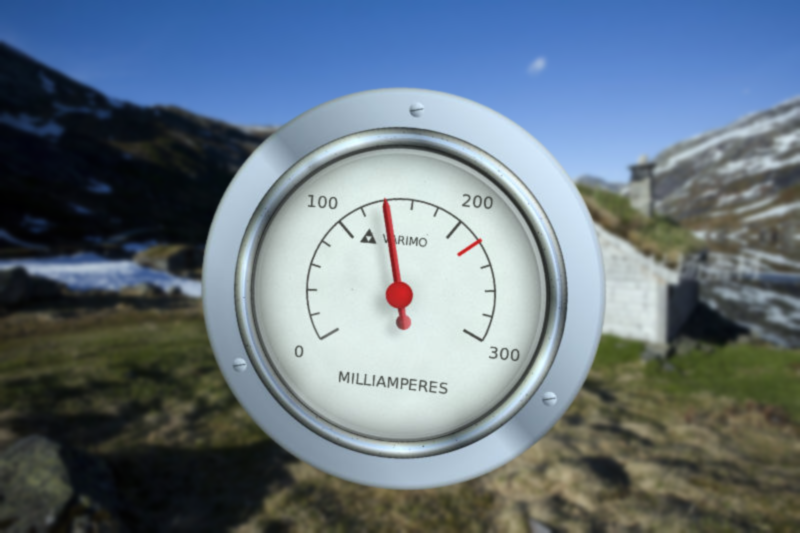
140 mA
